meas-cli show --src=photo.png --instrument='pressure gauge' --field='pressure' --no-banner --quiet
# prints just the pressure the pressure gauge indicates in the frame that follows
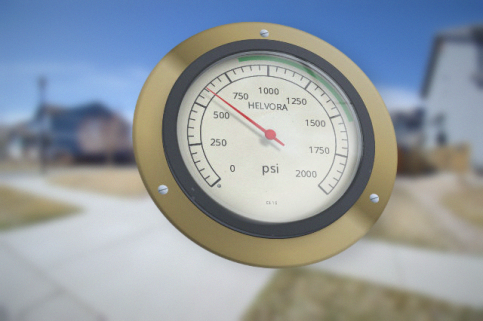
600 psi
